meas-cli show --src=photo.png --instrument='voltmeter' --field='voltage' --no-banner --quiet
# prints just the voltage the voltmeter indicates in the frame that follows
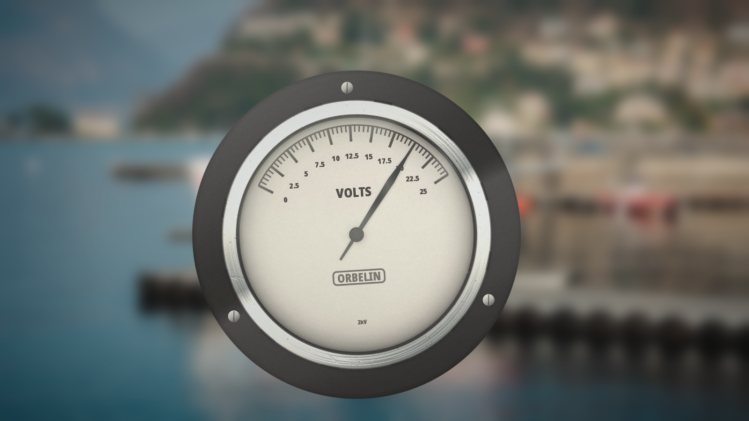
20 V
